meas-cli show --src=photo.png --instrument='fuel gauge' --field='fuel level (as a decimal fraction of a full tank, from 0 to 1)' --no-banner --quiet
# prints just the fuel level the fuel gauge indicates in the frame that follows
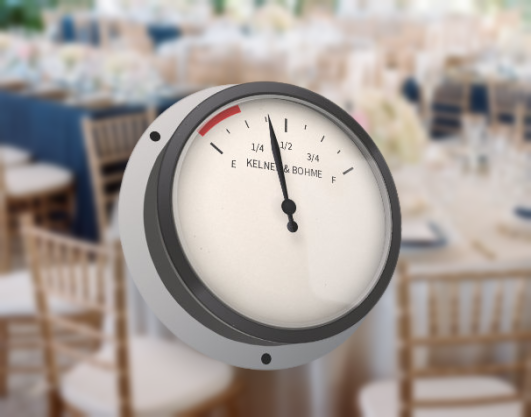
0.375
